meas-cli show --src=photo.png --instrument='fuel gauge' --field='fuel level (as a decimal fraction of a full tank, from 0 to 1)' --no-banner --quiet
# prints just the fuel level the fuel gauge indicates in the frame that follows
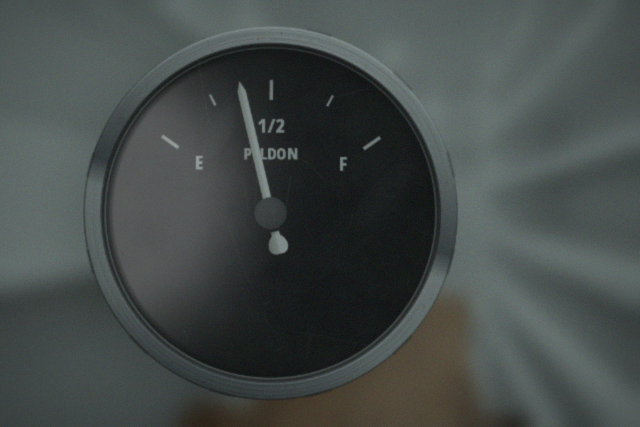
0.375
